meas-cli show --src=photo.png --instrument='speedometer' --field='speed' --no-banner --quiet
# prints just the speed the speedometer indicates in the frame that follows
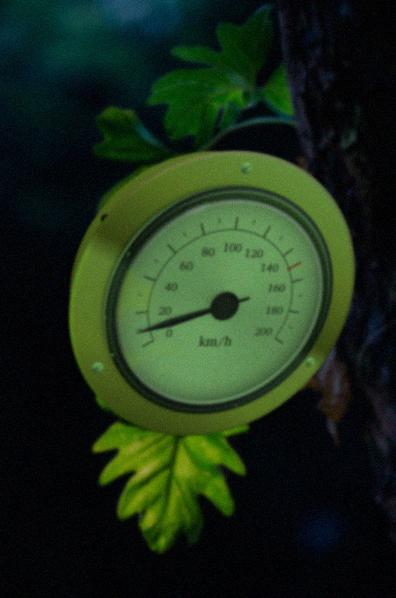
10 km/h
